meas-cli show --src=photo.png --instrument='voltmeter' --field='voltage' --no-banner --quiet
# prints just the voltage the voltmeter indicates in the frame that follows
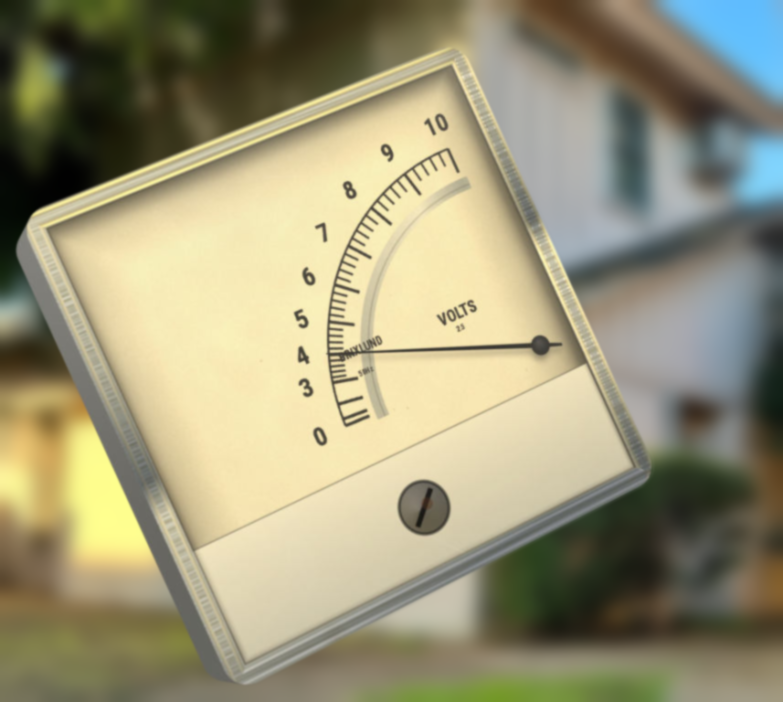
4 V
